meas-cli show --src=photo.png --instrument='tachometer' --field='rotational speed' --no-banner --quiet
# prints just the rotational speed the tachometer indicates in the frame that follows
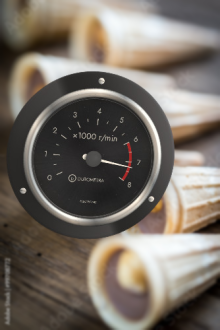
7250 rpm
